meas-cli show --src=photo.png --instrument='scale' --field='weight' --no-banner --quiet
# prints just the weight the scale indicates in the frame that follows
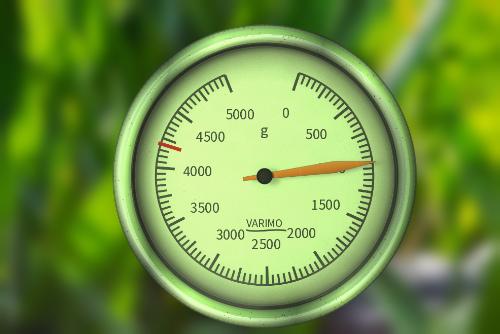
1000 g
